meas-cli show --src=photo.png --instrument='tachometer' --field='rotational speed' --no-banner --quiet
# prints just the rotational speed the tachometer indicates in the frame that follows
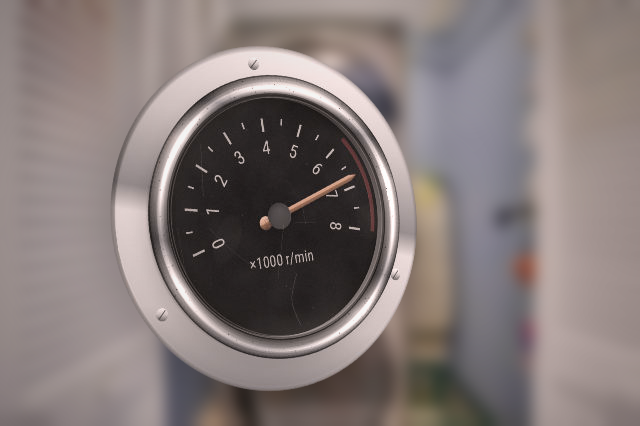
6750 rpm
